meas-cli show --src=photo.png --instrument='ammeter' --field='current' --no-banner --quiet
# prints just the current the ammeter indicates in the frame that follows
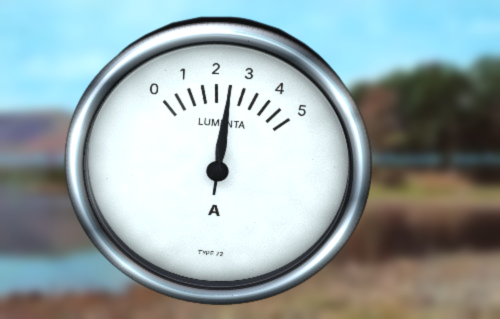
2.5 A
